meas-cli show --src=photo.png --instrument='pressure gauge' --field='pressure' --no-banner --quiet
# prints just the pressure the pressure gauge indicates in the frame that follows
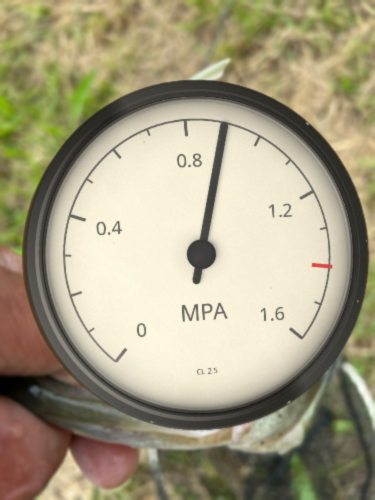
0.9 MPa
